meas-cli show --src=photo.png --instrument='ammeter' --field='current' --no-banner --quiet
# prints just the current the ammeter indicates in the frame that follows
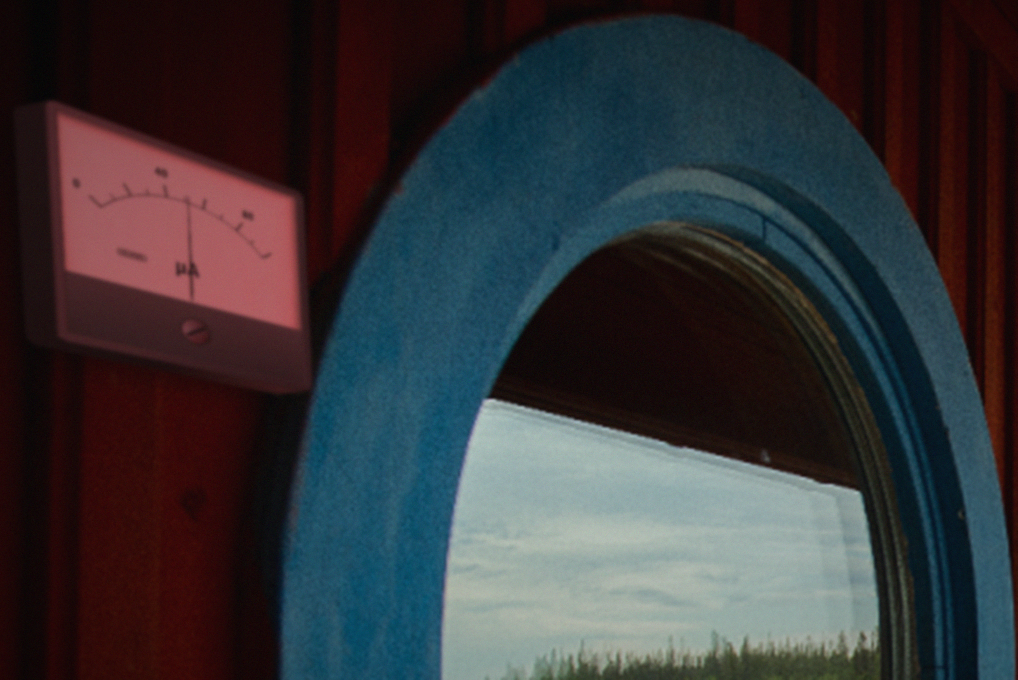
50 µA
